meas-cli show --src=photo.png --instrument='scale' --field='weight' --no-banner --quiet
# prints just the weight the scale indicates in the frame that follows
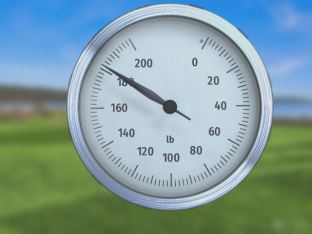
182 lb
